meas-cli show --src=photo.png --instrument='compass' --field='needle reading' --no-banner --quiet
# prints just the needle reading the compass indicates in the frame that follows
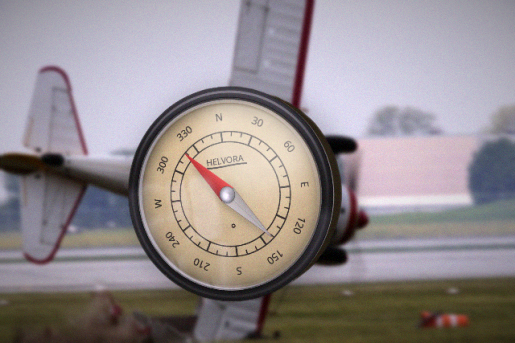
320 °
